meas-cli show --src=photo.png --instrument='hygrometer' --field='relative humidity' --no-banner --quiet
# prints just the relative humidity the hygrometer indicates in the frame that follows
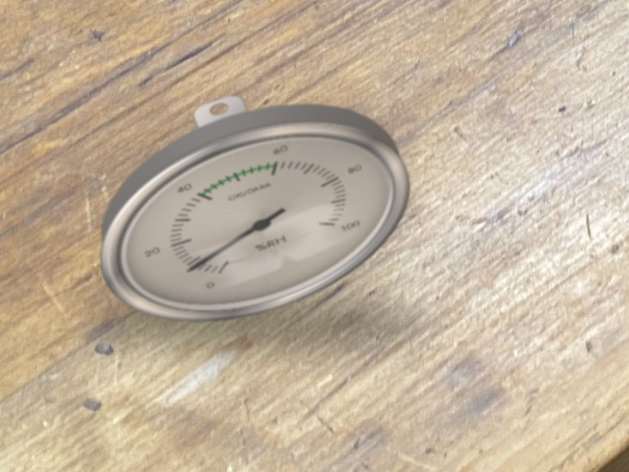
10 %
